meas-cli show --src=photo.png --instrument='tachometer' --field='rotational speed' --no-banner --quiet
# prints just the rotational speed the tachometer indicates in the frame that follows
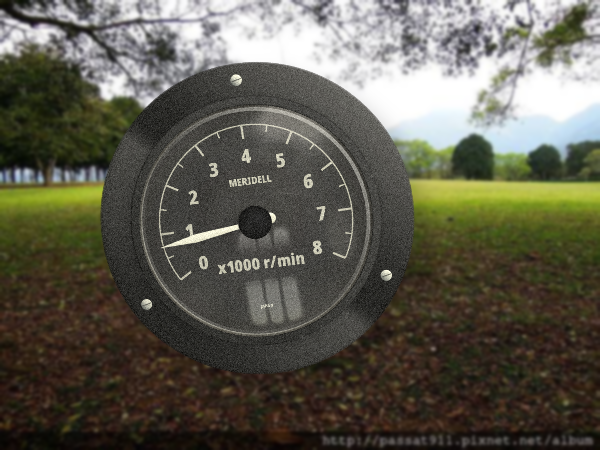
750 rpm
